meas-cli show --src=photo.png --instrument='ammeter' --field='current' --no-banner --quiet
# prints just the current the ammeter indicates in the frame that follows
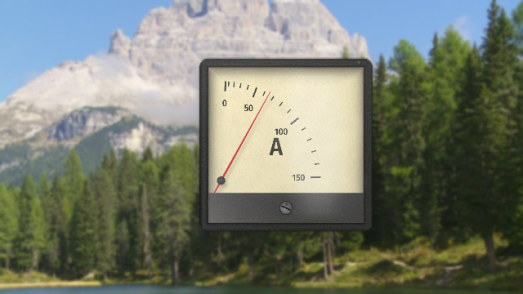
65 A
